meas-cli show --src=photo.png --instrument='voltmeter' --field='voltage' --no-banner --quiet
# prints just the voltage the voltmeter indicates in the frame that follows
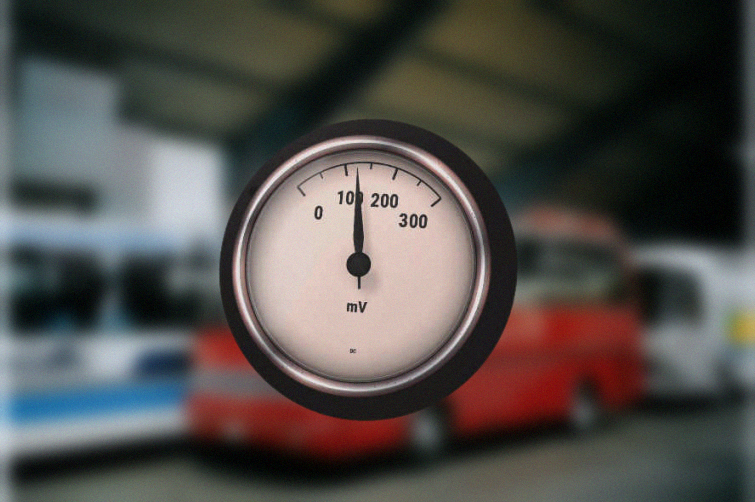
125 mV
